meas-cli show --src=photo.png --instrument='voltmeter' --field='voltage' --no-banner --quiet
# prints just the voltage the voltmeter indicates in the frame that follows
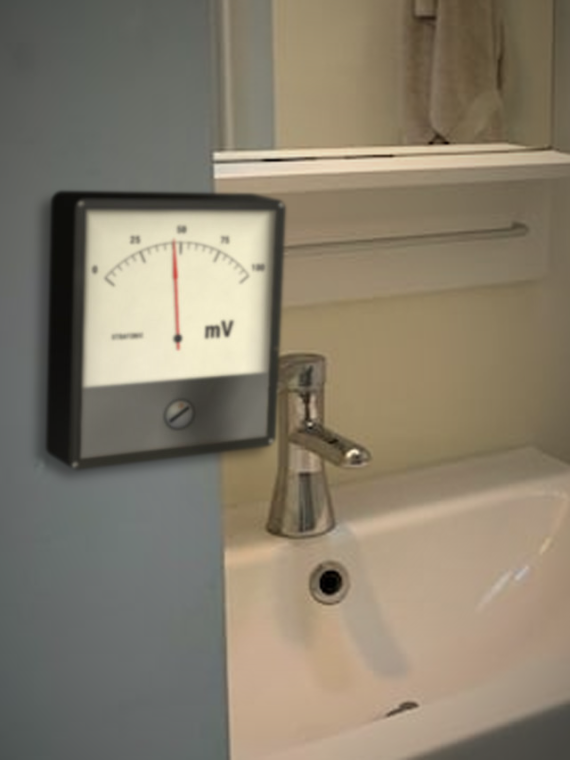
45 mV
